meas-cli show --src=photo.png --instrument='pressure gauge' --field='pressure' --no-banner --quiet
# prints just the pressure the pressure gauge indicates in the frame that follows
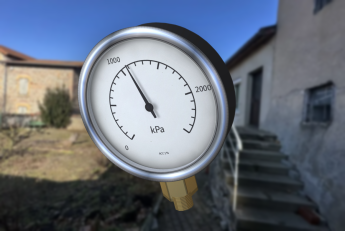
1100 kPa
